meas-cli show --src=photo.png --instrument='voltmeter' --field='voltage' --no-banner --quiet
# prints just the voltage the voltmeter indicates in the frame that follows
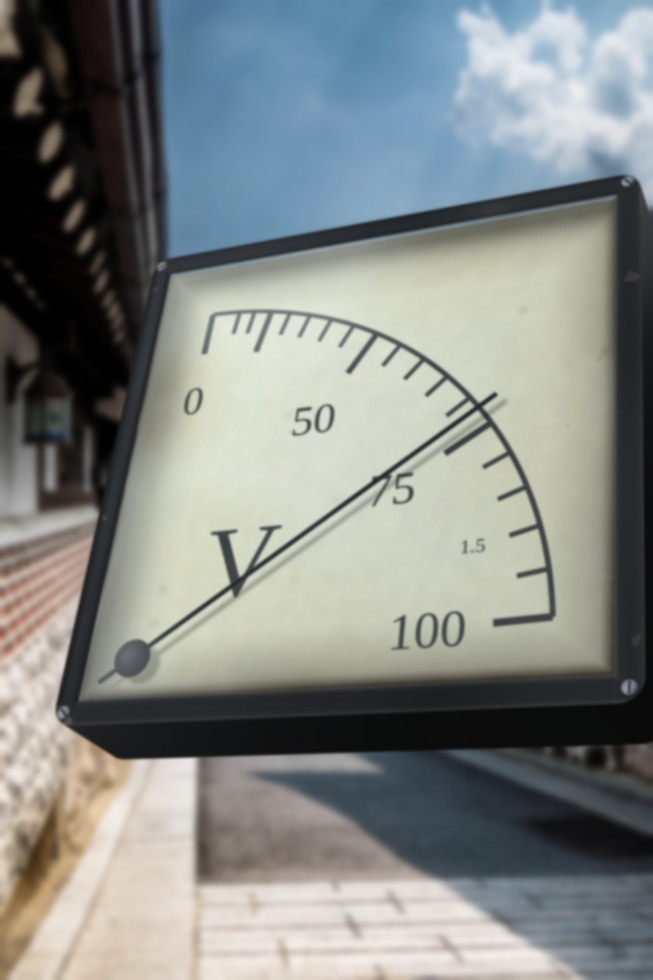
72.5 V
